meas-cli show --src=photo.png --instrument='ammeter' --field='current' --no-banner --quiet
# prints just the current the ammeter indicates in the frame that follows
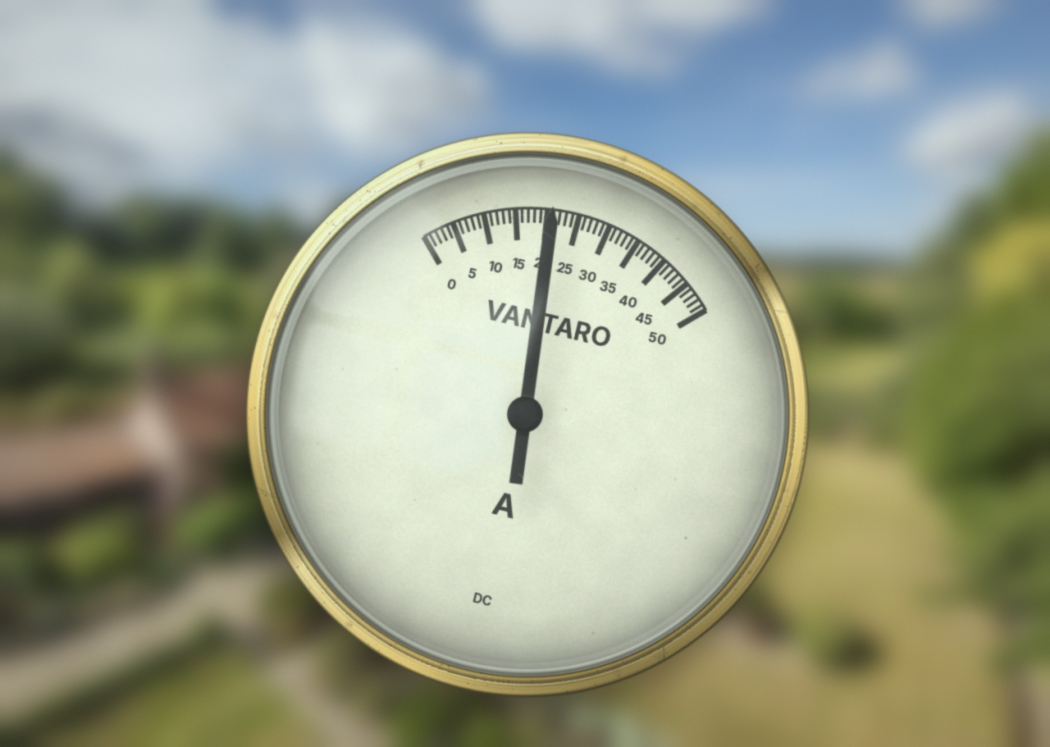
21 A
